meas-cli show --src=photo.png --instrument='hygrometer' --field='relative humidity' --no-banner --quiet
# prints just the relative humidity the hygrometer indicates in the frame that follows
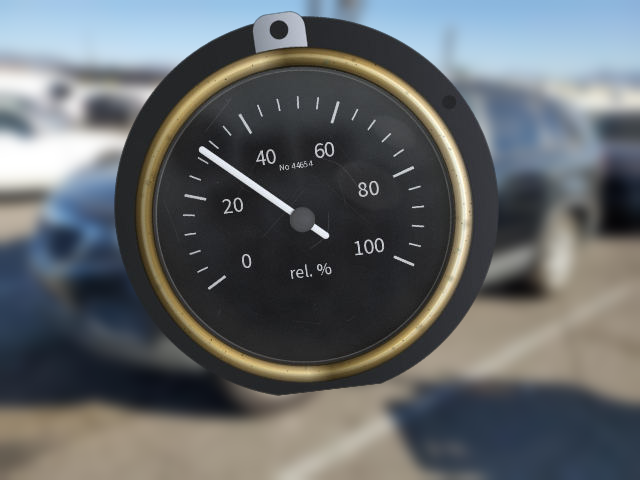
30 %
